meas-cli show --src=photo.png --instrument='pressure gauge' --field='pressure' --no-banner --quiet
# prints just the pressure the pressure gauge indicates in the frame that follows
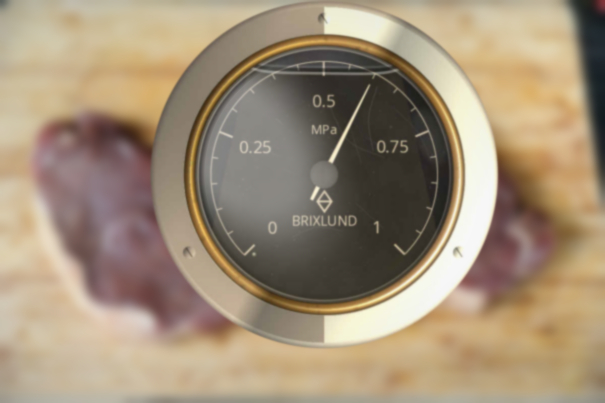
0.6 MPa
